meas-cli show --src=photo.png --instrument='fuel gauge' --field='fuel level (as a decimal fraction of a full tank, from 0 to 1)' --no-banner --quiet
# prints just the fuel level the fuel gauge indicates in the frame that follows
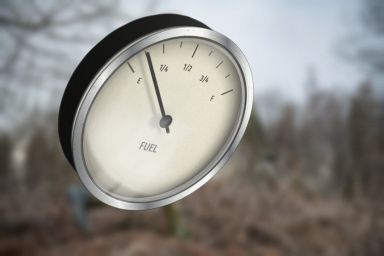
0.125
